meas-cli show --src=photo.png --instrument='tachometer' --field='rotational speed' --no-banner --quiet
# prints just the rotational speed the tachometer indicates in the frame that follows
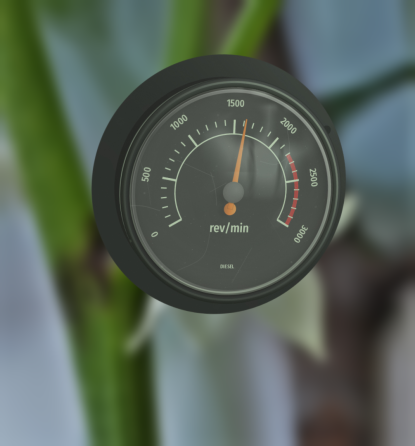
1600 rpm
